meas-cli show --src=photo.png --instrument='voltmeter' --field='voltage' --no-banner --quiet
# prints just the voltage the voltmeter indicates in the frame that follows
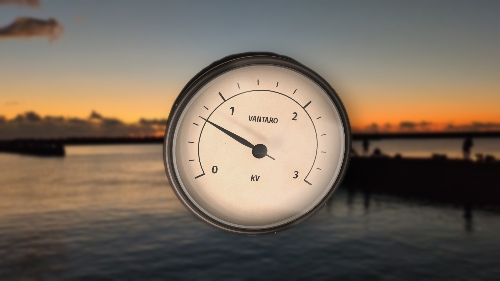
0.7 kV
